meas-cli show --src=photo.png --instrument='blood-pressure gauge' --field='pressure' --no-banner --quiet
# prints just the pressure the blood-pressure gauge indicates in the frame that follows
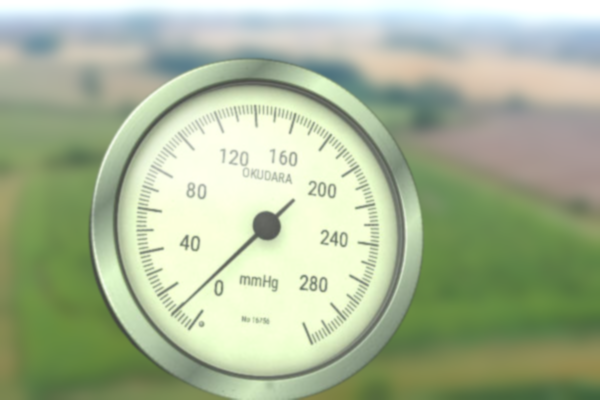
10 mmHg
